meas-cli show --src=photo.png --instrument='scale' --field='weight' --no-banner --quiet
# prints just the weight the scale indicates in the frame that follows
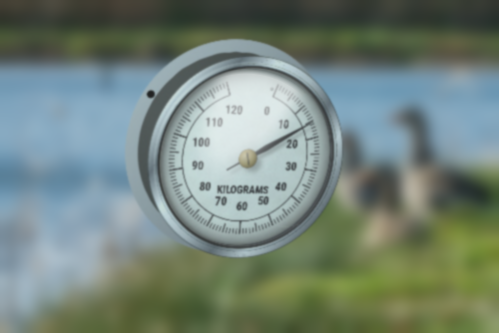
15 kg
